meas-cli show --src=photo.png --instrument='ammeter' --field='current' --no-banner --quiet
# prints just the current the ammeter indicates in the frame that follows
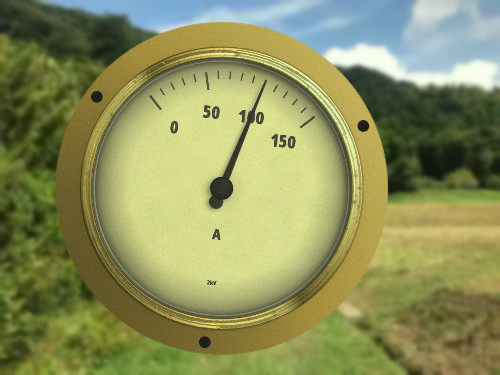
100 A
